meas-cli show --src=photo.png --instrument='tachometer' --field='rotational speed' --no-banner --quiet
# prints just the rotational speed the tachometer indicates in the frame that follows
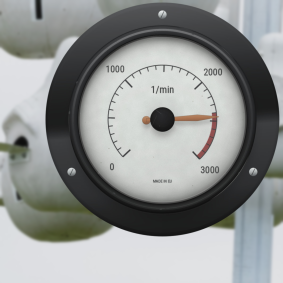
2450 rpm
